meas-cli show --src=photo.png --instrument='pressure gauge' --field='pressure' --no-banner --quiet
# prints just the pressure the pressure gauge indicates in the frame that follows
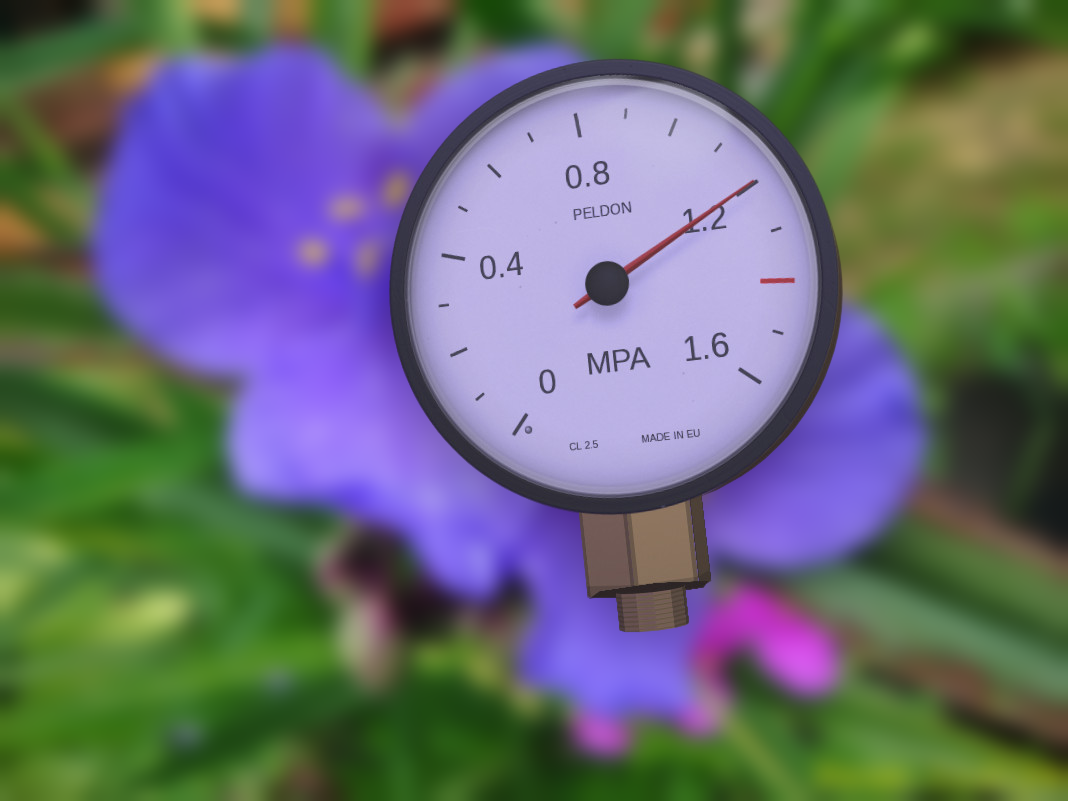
1.2 MPa
